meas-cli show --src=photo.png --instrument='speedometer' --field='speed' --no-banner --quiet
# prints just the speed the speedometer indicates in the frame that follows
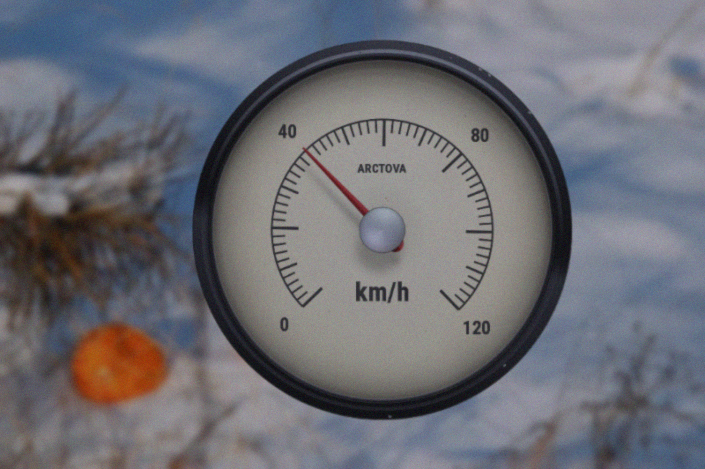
40 km/h
